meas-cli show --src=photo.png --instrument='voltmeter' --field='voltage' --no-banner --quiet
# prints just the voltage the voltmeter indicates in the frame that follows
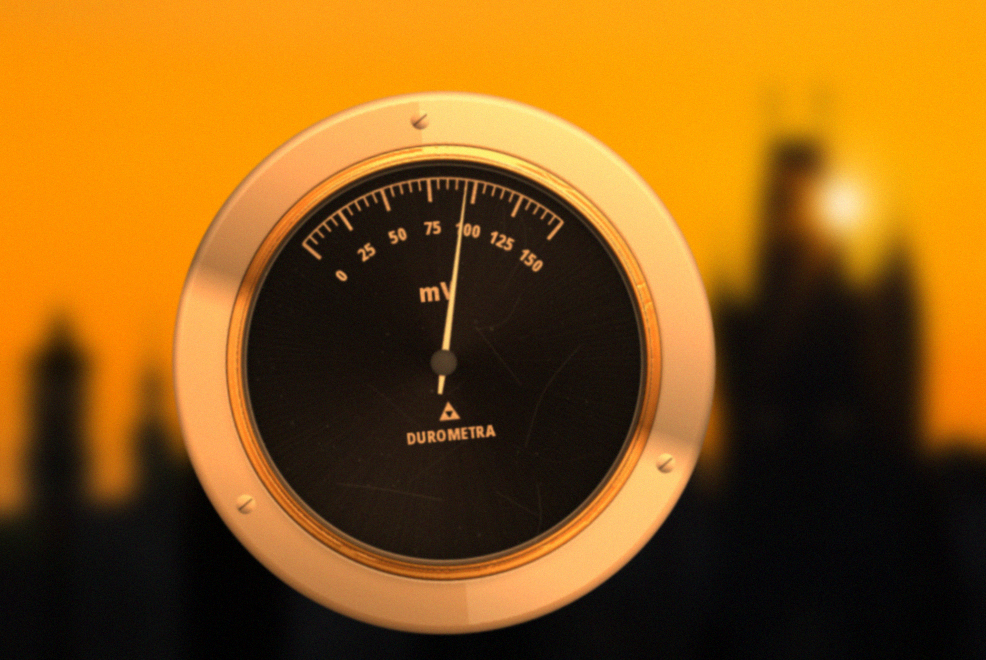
95 mV
